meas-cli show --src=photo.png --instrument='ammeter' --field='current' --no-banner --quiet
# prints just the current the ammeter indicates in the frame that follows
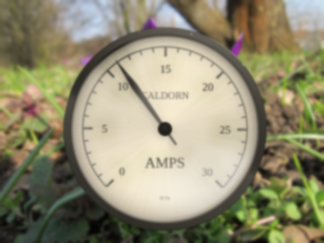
11 A
